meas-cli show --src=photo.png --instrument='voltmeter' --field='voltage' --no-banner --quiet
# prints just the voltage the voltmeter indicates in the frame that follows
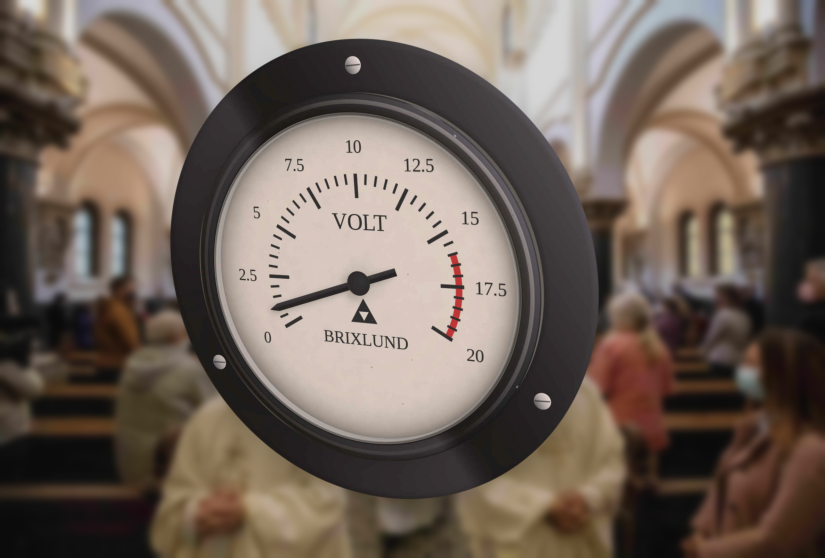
1 V
